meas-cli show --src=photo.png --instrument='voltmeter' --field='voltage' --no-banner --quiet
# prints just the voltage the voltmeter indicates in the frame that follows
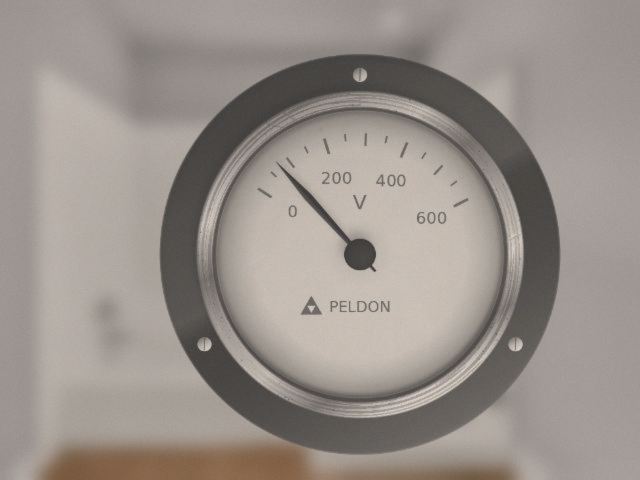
75 V
